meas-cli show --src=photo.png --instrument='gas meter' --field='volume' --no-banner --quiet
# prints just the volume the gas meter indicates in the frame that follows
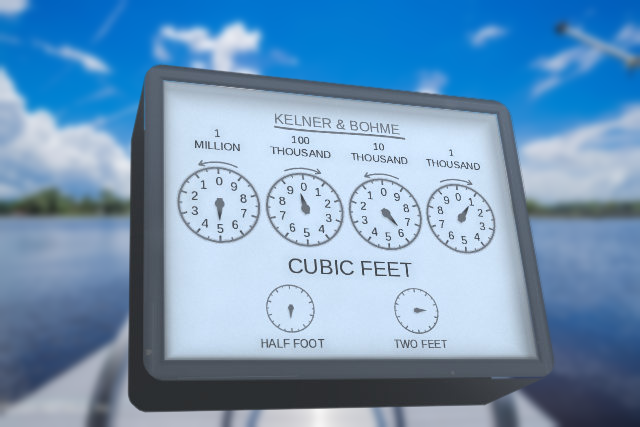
496100 ft³
